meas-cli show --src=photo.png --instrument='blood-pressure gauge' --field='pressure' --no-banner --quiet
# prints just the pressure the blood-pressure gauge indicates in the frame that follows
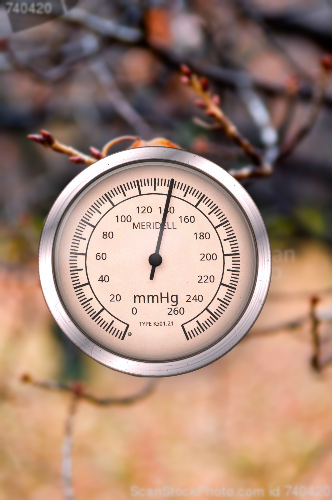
140 mmHg
